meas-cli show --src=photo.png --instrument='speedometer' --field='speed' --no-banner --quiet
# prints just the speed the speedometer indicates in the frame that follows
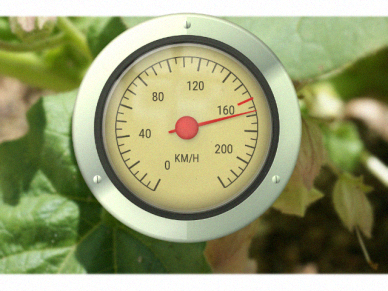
167.5 km/h
